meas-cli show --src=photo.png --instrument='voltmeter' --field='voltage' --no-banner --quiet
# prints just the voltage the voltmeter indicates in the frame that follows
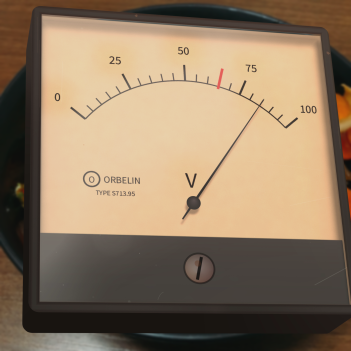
85 V
